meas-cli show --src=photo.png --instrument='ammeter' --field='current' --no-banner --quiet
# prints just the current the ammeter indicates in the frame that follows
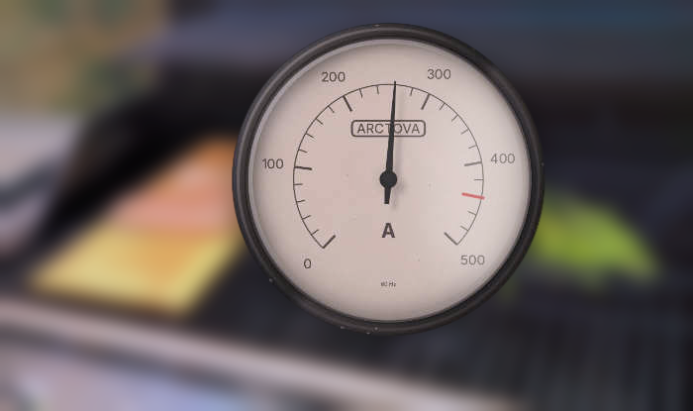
260 A
